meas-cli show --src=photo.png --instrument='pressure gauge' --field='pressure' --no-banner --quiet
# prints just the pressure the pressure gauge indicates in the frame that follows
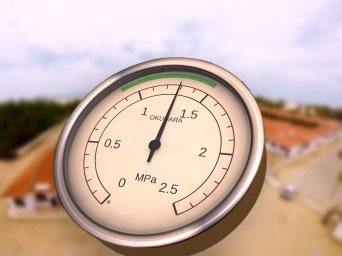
1.3 MPa
